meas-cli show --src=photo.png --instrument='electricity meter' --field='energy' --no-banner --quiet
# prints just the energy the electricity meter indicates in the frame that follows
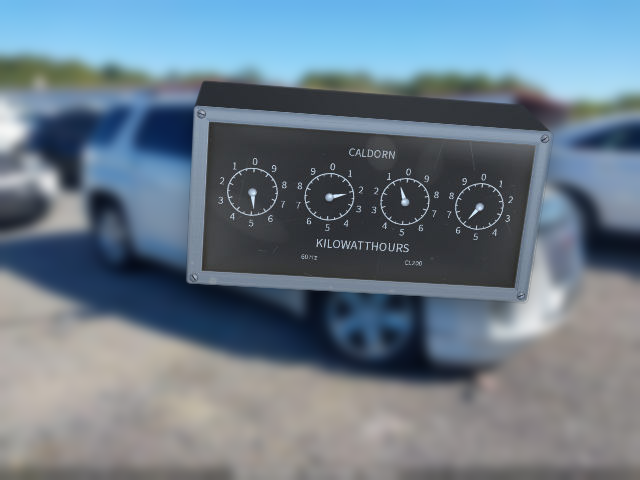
5206 kWh
